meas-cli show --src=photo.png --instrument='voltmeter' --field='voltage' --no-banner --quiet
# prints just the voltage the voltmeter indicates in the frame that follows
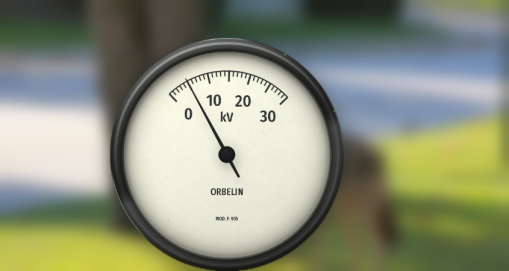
5 kV
